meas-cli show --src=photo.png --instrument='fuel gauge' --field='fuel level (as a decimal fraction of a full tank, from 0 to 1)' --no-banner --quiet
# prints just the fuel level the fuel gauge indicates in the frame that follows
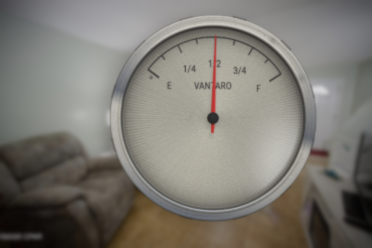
0.5
